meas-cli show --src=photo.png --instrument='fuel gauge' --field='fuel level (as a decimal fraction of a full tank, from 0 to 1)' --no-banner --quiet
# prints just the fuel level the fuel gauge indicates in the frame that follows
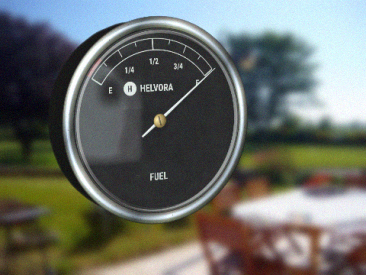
1
